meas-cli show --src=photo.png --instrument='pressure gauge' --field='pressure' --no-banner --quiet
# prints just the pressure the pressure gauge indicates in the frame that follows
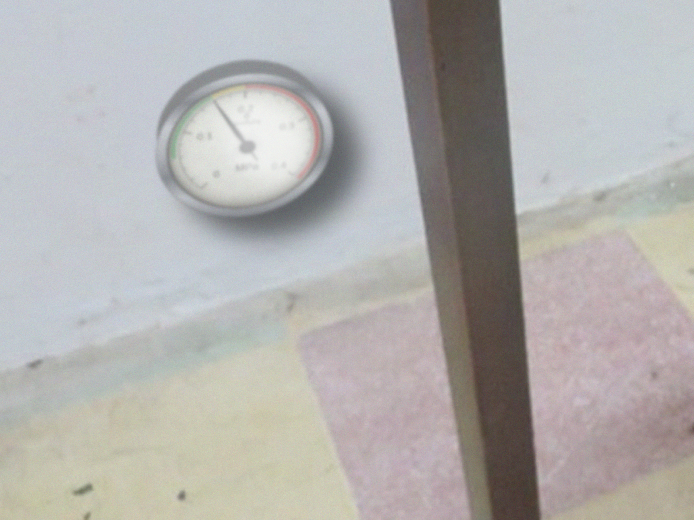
0.16 MPa
